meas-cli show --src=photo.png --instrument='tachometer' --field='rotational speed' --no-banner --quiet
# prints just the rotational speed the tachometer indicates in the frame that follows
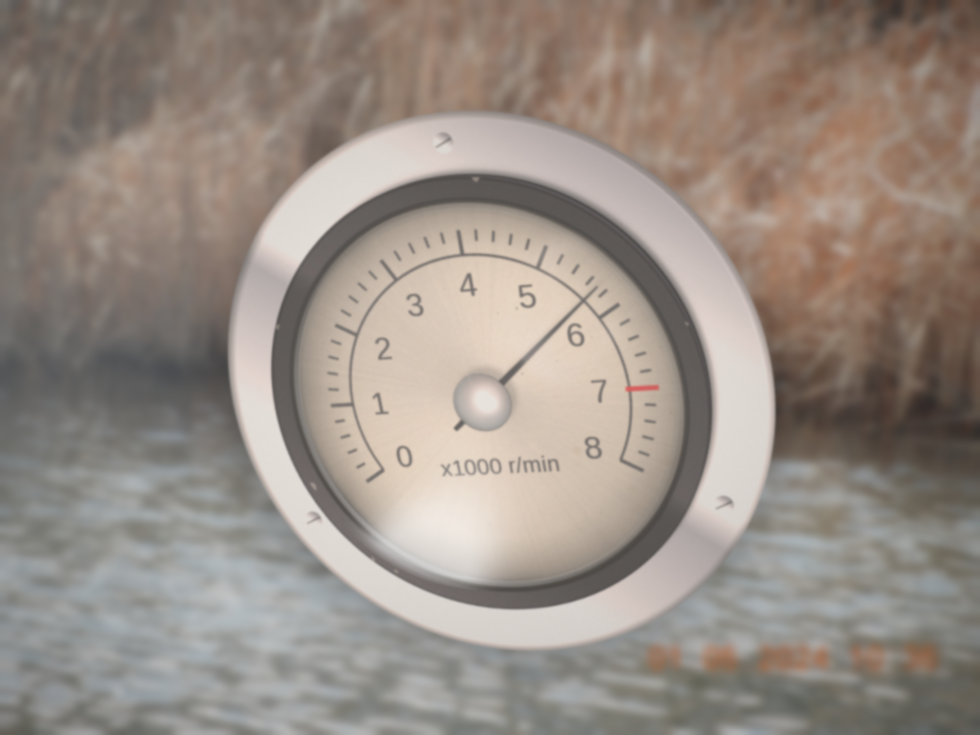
5700 rpm
